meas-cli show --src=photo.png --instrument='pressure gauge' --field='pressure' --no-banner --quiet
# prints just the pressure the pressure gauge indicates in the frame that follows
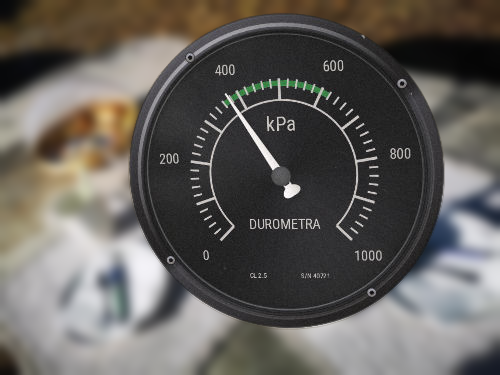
380 kPa
